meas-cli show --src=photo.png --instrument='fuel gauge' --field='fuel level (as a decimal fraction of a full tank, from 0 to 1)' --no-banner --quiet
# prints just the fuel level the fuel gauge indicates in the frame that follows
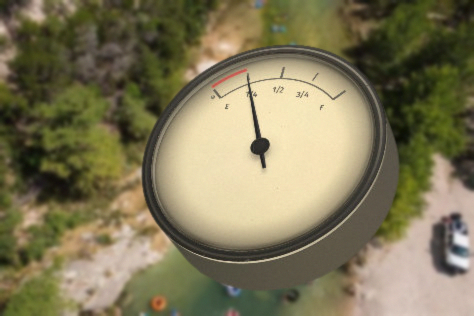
0.25
